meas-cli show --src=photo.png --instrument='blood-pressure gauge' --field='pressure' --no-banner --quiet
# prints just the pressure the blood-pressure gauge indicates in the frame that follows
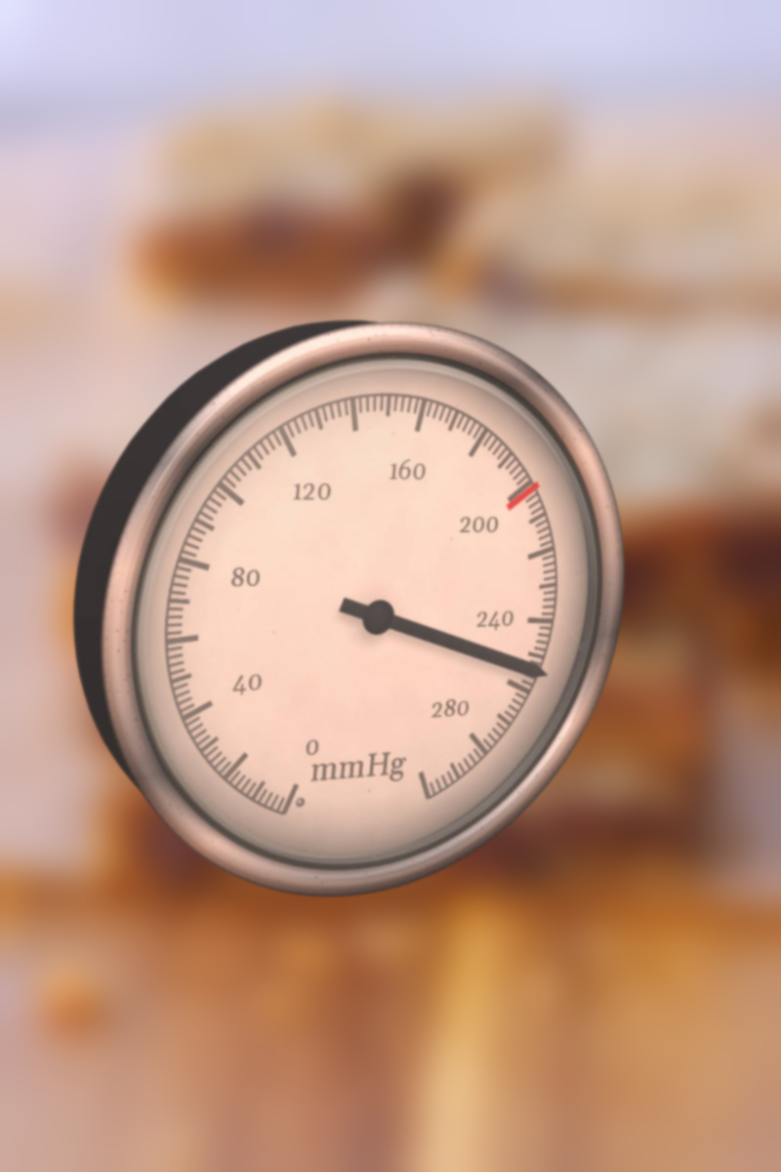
254 mmHg
